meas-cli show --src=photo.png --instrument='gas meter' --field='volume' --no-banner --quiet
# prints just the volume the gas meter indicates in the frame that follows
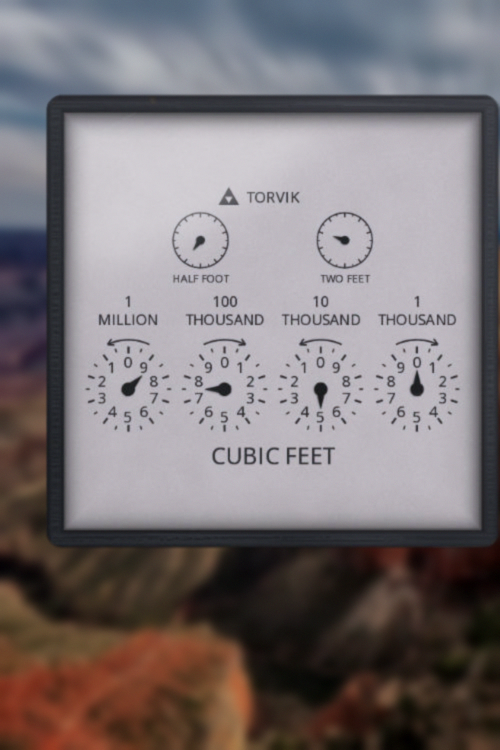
875000 ft³
